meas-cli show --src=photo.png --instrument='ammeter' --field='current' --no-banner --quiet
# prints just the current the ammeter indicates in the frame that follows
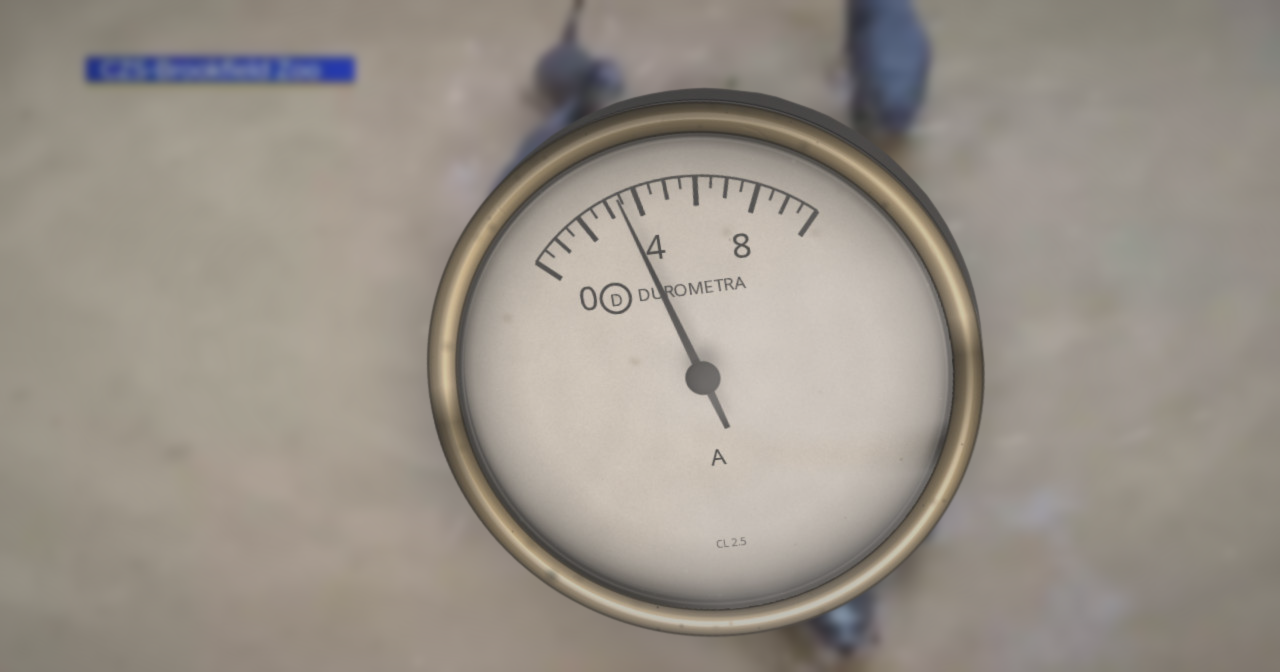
3.5 A
